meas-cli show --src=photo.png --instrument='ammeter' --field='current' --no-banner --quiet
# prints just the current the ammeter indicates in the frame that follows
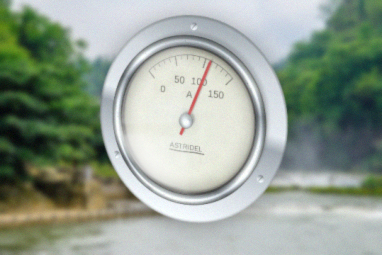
110 A
